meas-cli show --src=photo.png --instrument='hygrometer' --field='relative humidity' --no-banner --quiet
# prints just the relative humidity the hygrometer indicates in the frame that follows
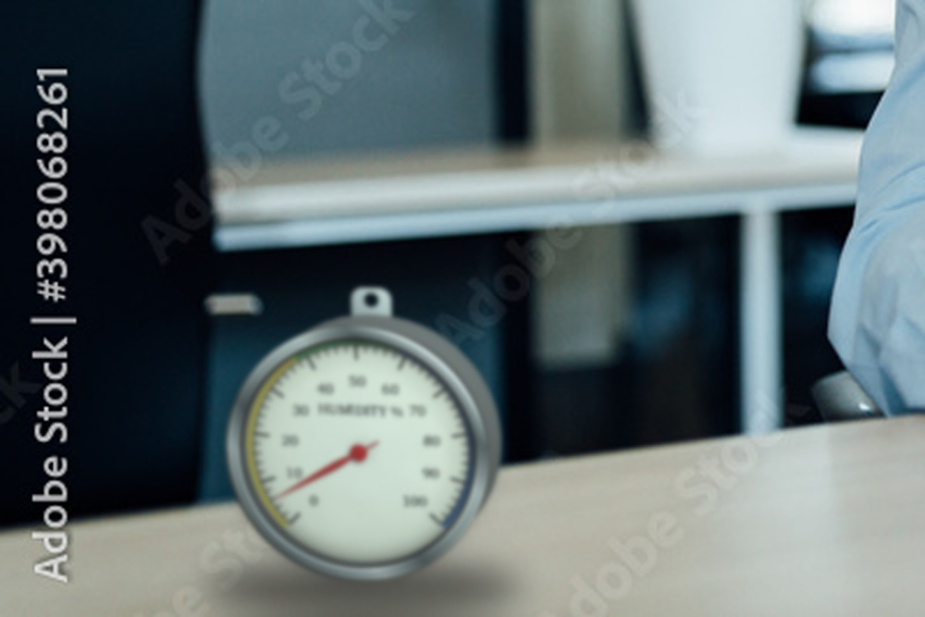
6 %
